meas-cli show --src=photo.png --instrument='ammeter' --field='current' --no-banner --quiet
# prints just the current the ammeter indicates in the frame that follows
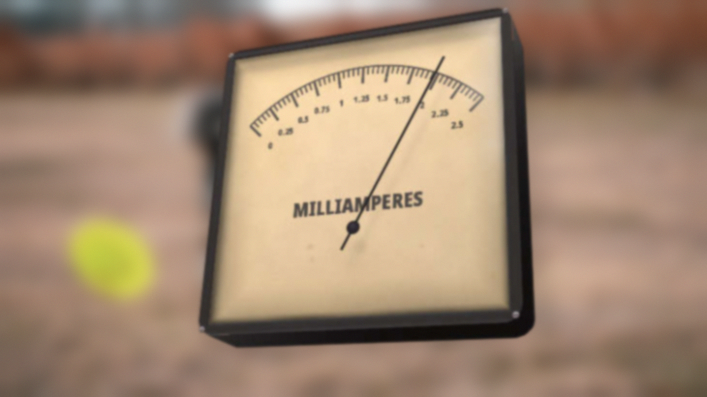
2 mA
